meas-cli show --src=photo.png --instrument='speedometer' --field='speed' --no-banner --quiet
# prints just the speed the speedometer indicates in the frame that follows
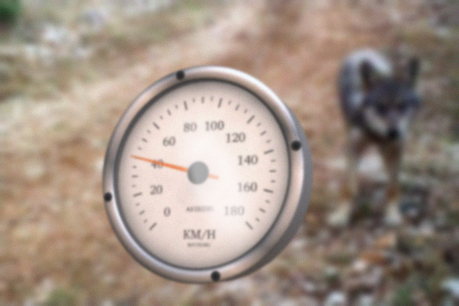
40 km/h
